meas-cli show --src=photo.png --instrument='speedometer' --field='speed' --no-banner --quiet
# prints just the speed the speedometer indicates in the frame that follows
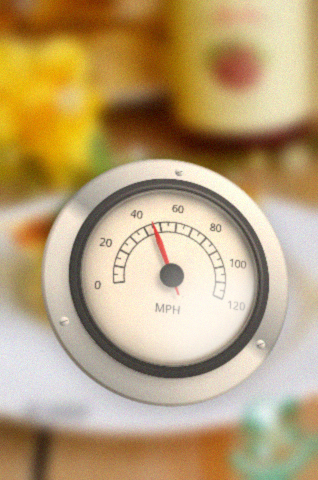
45 mph
